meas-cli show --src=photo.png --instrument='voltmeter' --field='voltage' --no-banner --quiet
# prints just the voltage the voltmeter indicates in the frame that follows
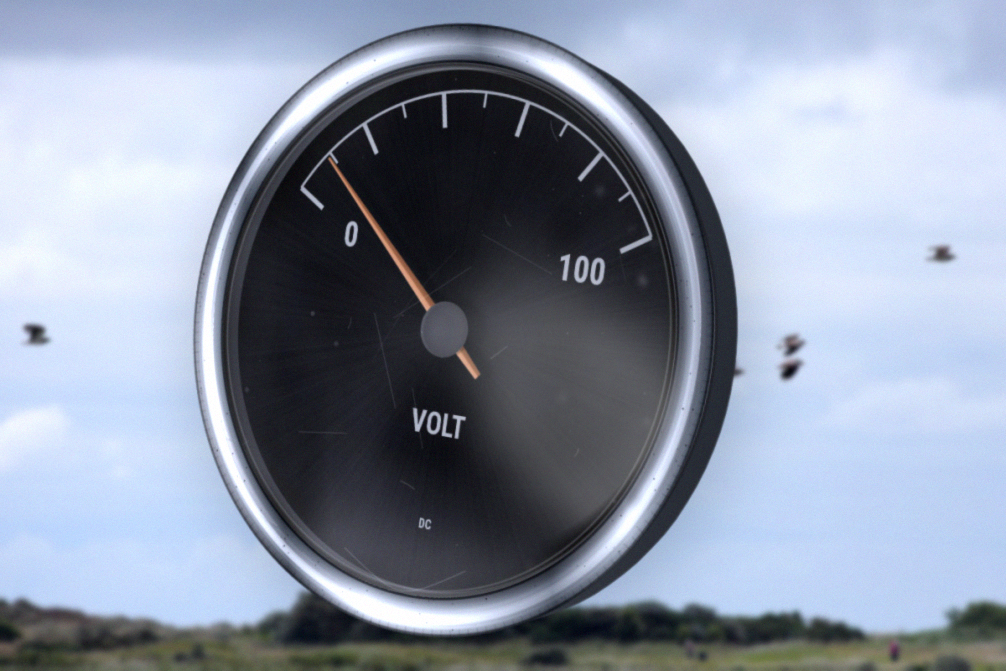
10 V
